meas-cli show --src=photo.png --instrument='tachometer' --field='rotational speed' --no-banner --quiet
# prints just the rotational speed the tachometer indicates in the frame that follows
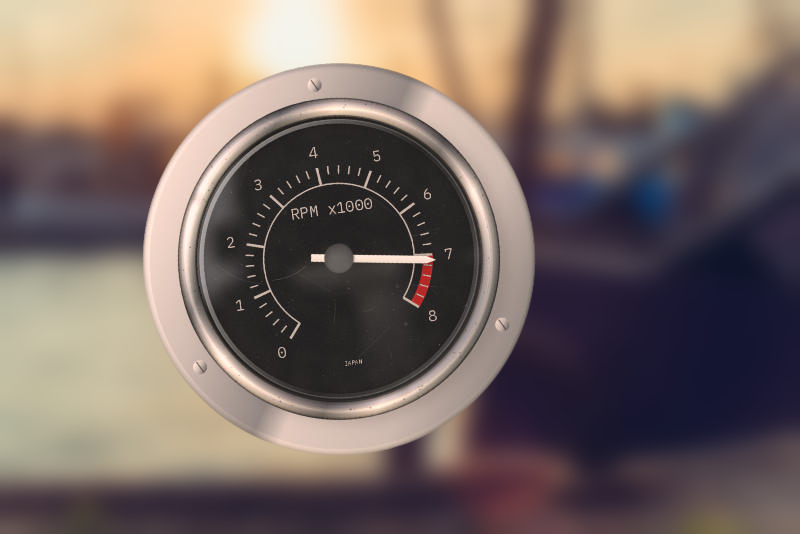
7100 rpm
